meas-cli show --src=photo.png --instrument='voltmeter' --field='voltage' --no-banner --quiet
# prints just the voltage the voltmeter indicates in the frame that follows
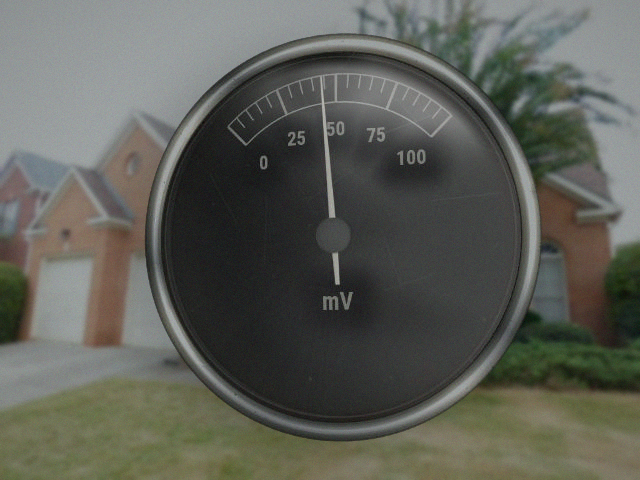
45 mV
